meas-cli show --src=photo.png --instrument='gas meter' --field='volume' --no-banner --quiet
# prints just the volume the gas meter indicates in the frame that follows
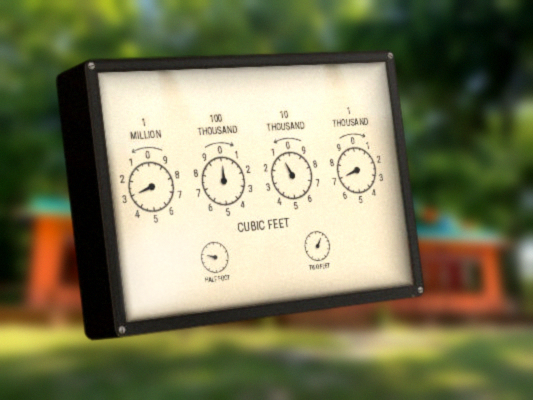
300700 ft³
